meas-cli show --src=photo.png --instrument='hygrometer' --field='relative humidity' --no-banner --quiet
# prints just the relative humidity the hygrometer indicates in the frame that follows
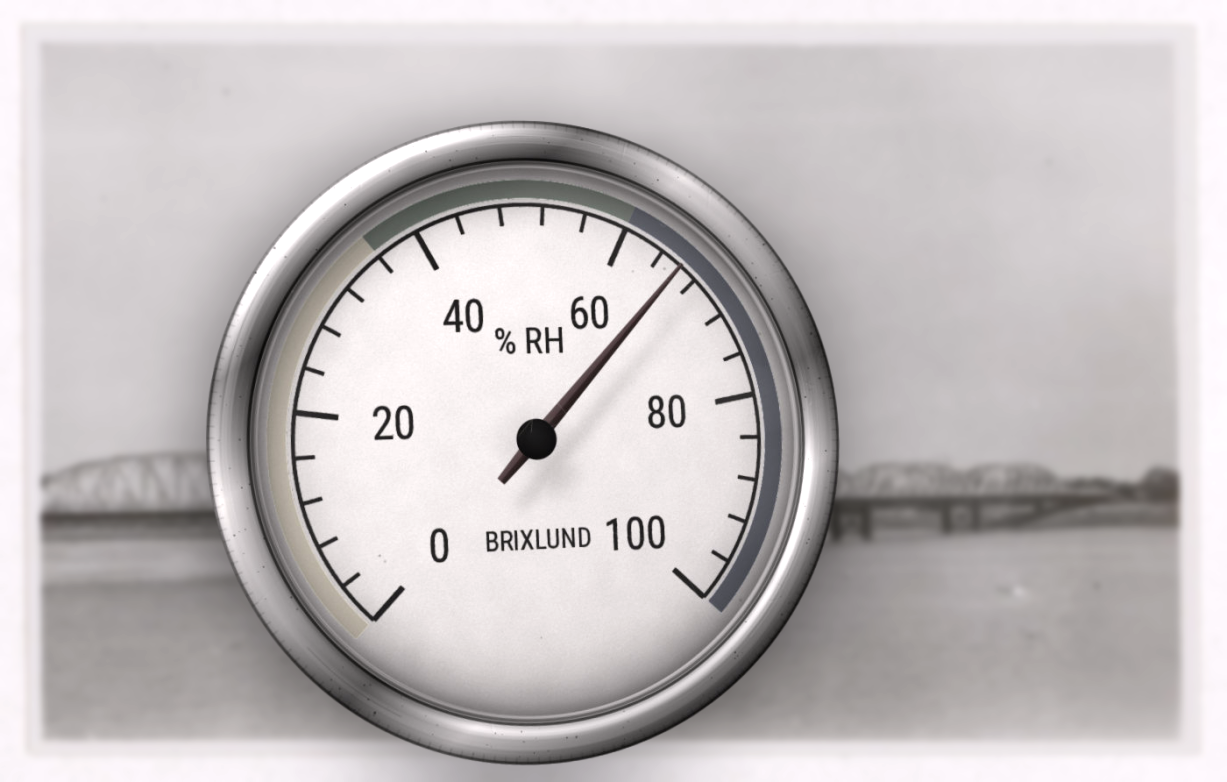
66 %
